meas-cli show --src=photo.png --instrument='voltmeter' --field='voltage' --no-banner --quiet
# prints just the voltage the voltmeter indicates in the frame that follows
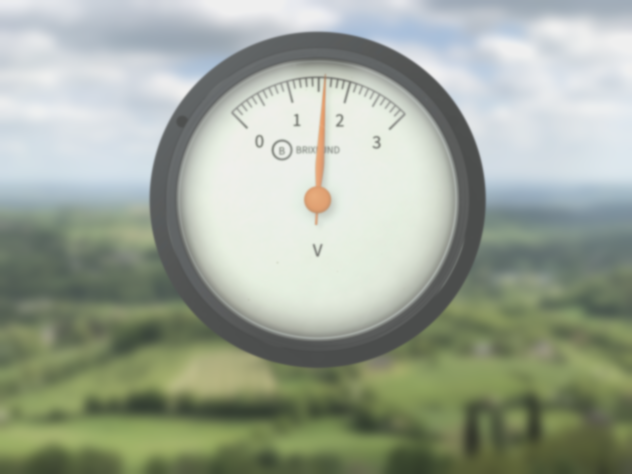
1.6 V
